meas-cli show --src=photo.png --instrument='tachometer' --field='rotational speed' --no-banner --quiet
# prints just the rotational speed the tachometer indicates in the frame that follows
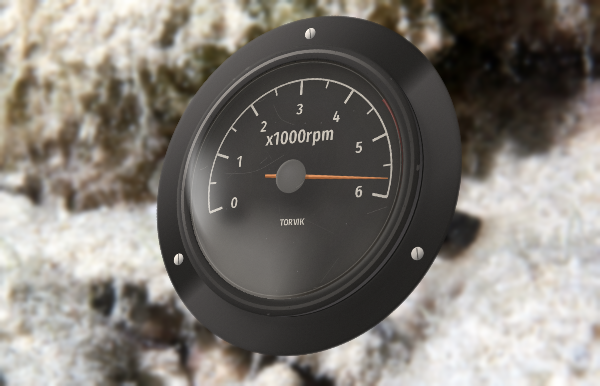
5750 rpm
